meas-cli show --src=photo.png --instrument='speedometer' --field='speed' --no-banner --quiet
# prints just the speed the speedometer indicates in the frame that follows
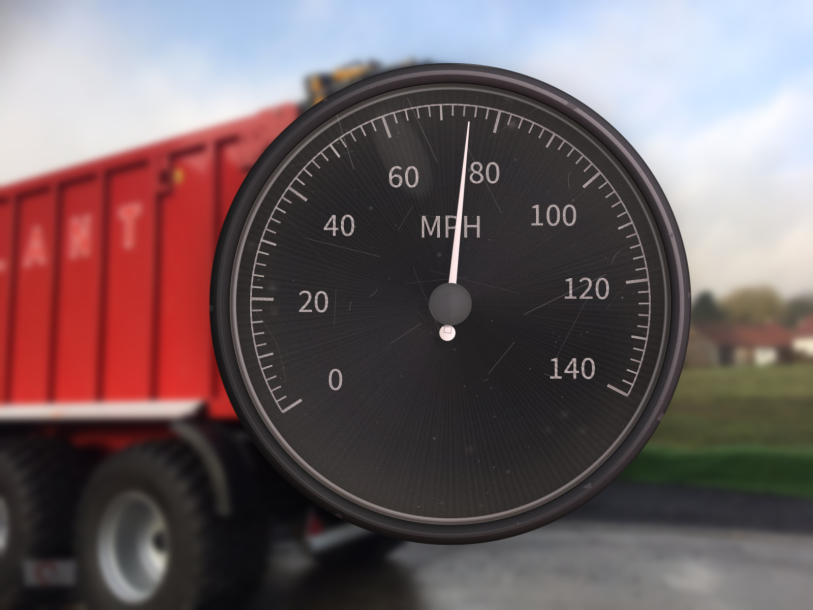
75 mph
